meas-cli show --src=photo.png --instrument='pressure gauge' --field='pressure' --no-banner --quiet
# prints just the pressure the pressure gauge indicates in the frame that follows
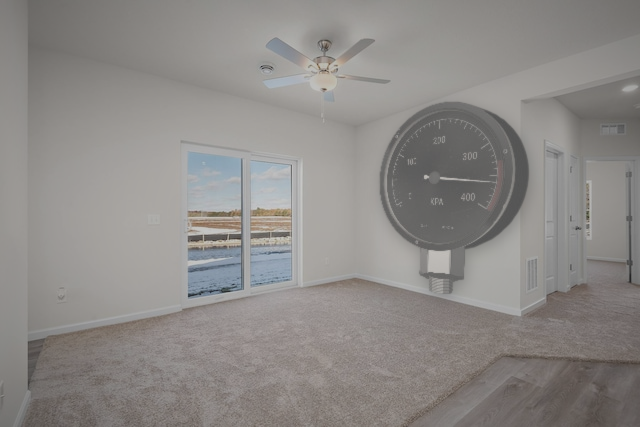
360 kPa
